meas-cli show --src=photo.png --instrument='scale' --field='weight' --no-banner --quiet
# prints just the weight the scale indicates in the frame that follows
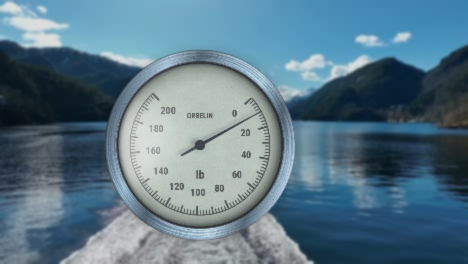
10 lb
